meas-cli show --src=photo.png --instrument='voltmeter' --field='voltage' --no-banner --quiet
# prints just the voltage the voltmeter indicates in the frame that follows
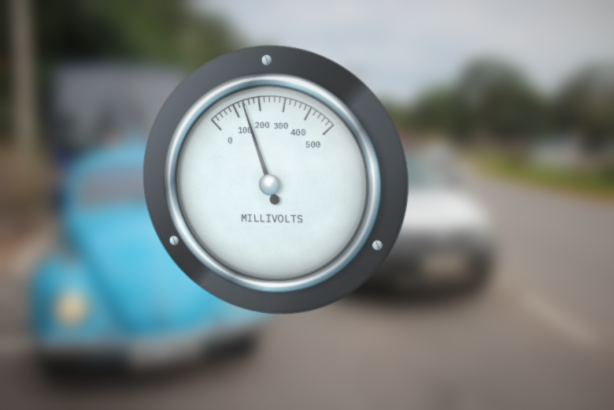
140 mV
